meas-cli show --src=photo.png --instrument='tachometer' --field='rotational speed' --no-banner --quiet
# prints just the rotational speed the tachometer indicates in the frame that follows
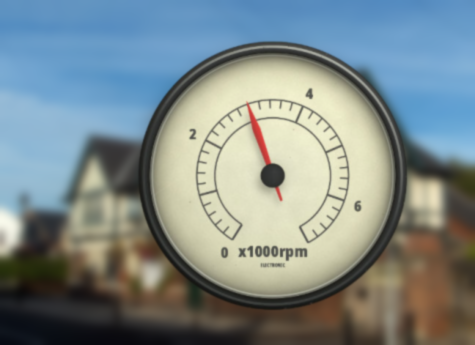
3000 rpm
